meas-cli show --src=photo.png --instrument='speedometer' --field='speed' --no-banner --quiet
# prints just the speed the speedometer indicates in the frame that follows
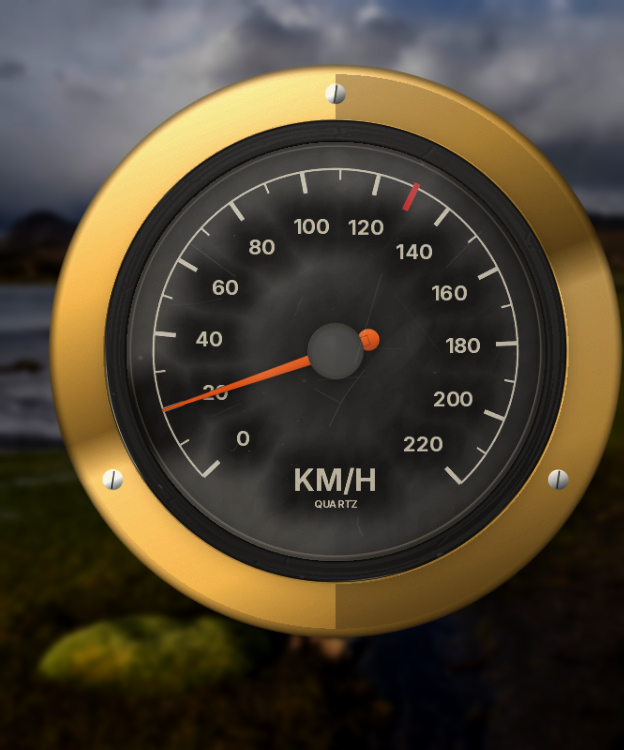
20 km/h
